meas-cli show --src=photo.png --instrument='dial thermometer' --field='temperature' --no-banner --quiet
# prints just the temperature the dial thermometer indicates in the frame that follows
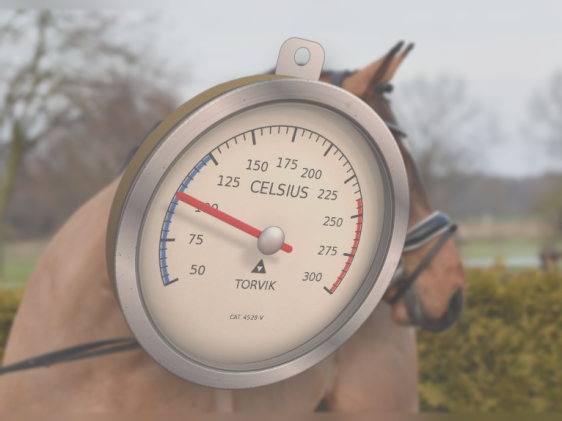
100 °C
